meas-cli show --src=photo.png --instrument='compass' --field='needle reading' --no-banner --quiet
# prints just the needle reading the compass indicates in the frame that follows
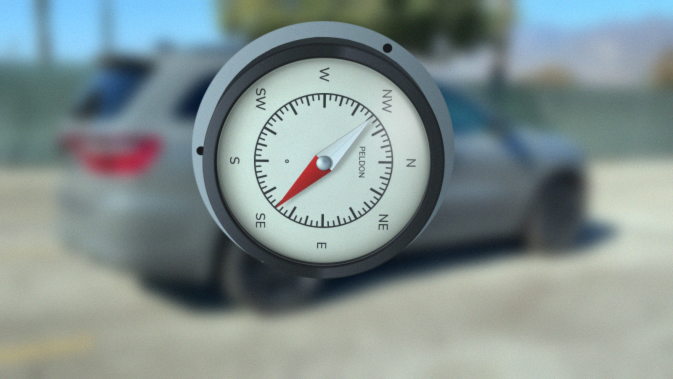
135 °
